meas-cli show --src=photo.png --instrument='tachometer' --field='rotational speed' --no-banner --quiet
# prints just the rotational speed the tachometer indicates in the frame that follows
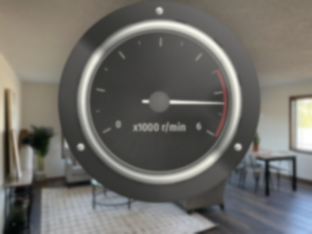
5250 rpm
